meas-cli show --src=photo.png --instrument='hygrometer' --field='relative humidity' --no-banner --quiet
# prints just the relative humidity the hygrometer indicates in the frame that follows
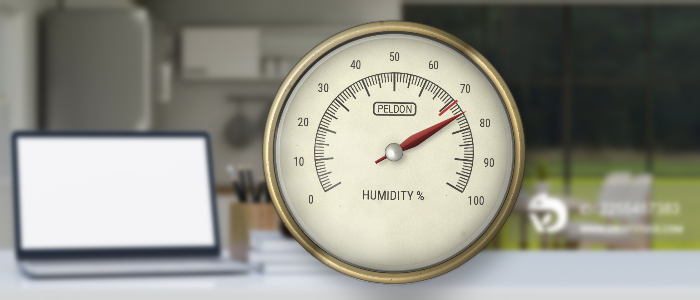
75 %
